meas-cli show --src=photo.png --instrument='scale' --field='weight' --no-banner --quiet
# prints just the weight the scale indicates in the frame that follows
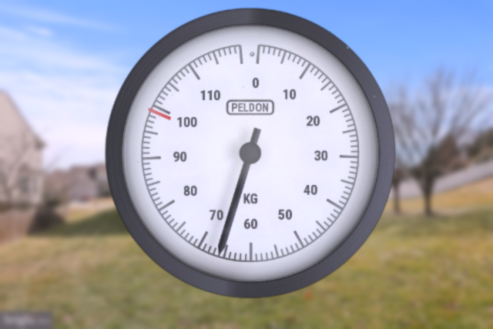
66 kg
